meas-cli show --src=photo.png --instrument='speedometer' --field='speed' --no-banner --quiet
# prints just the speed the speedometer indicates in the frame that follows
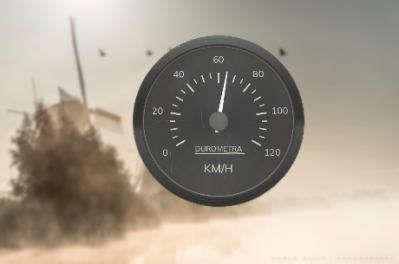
65 km/h
